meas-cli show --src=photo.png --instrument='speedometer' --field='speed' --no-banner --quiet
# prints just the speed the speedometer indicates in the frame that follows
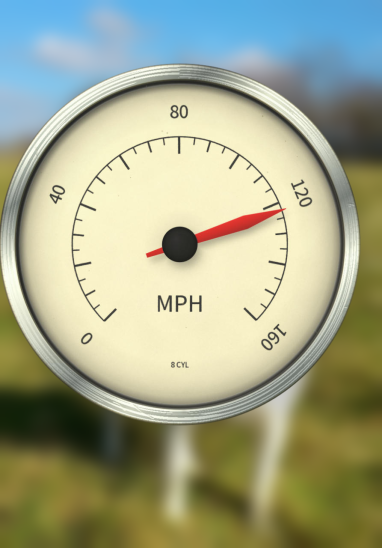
122.5 mph
